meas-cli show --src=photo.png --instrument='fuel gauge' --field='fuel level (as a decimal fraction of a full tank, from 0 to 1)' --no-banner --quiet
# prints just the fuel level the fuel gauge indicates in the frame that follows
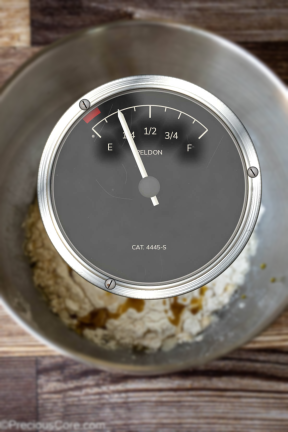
0.25
